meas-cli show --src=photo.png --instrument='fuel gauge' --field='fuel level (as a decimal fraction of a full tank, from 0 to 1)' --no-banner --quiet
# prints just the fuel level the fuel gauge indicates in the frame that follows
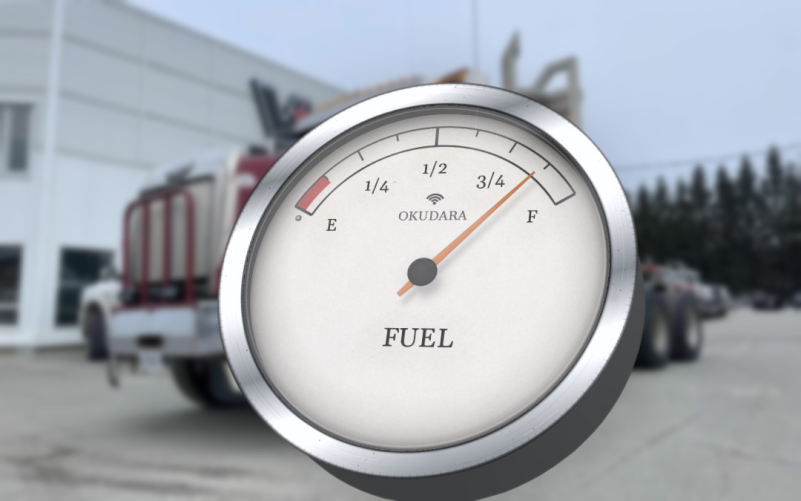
0.875
